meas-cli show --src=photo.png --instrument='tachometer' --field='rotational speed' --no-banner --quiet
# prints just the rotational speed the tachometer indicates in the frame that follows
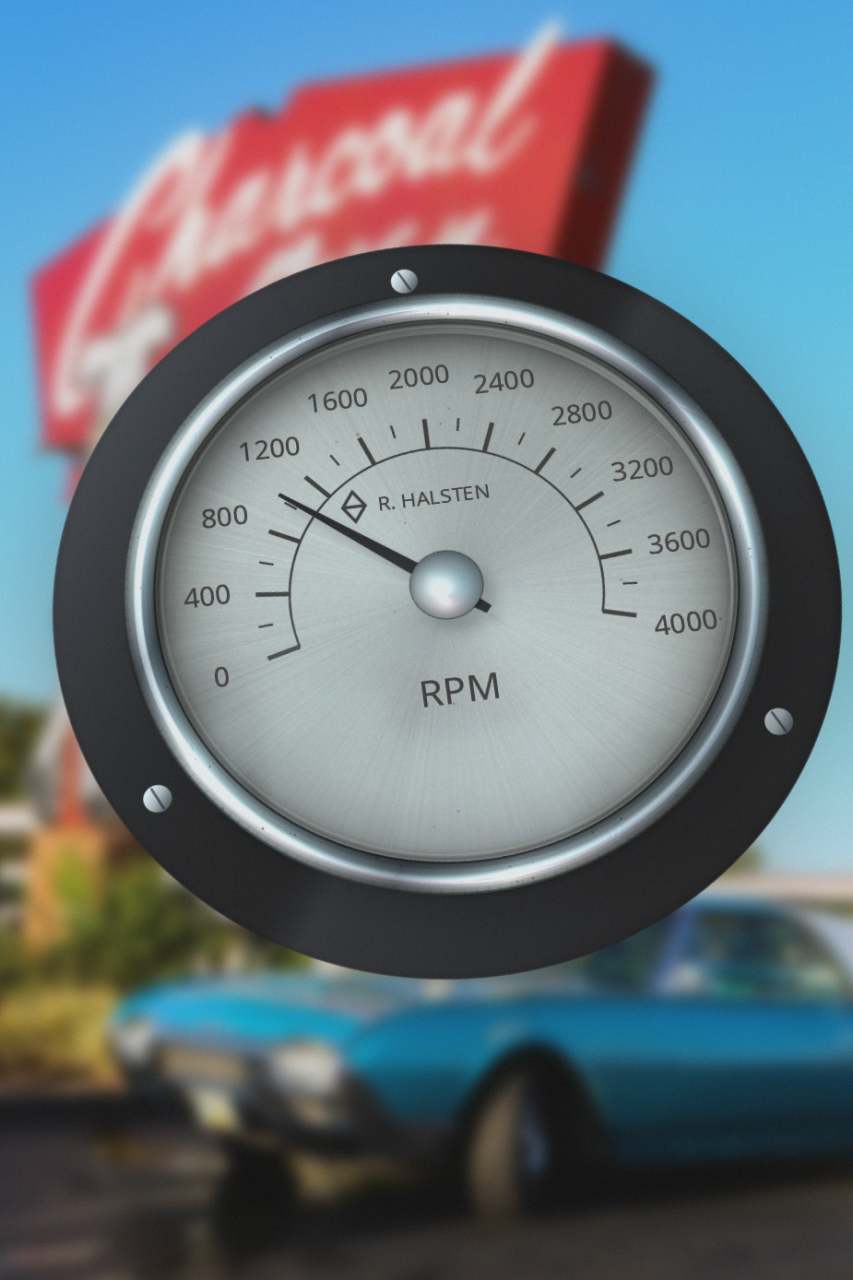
1000 rpm
